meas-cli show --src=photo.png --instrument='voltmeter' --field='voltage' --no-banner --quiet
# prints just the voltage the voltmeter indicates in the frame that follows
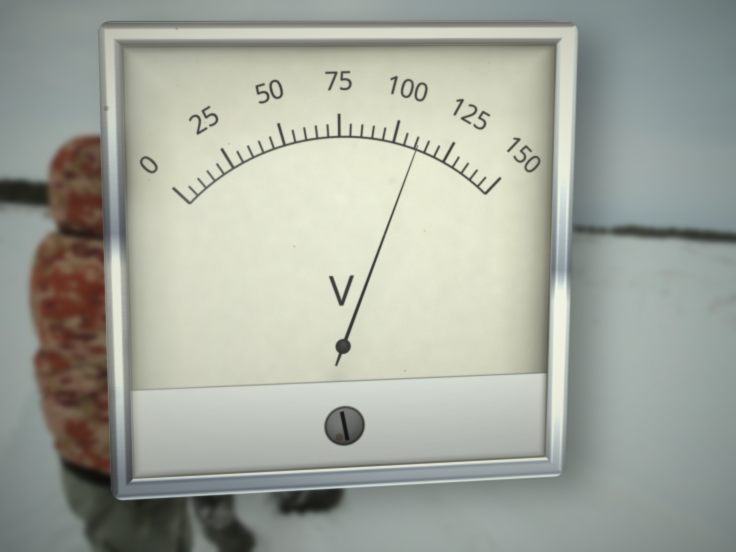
110 V
